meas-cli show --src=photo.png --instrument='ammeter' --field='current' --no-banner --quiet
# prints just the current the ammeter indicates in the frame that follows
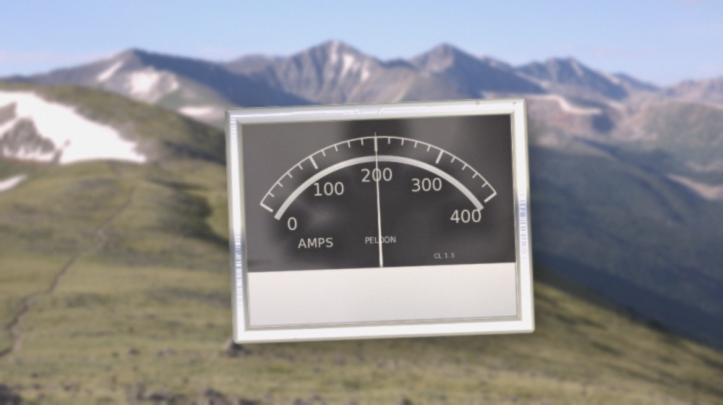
200 A
